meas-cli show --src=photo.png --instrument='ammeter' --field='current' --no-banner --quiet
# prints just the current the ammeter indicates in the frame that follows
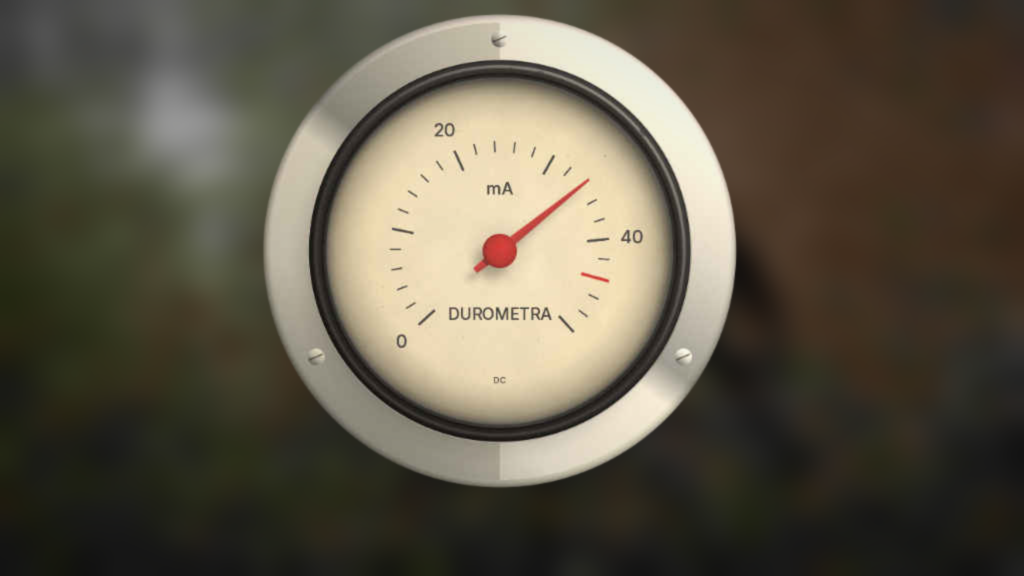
34 mA
